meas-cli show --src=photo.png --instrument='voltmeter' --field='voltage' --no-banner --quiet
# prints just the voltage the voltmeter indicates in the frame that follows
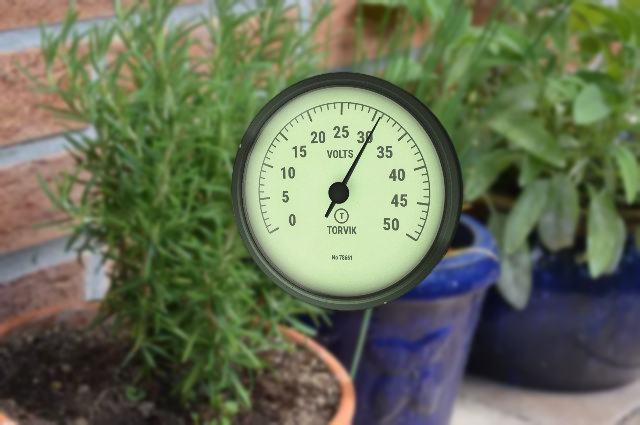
31 V
